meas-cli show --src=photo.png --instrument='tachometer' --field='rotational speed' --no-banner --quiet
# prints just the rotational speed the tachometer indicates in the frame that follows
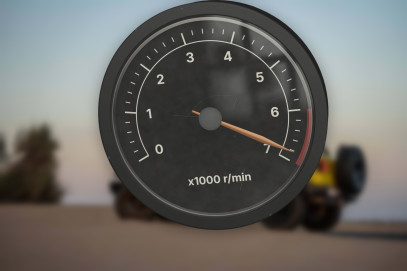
6800 rpm
